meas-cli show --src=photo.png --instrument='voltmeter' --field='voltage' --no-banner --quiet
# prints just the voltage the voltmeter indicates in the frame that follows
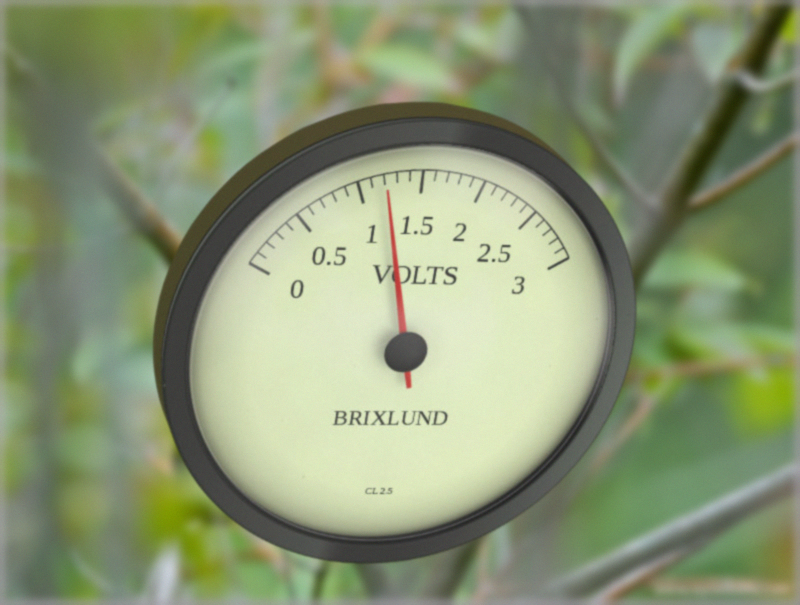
1.2 V
